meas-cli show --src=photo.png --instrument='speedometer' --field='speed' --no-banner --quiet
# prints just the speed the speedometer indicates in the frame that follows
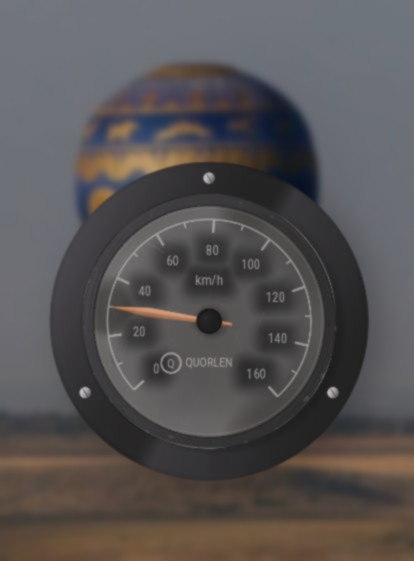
30 km/h
